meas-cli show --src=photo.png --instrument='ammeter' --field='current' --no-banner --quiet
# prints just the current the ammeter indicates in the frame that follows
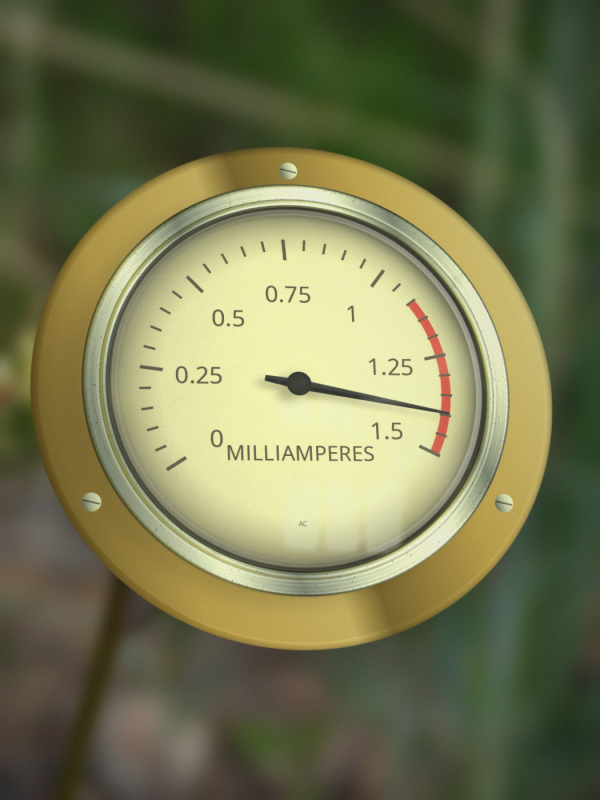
1.4 mA
